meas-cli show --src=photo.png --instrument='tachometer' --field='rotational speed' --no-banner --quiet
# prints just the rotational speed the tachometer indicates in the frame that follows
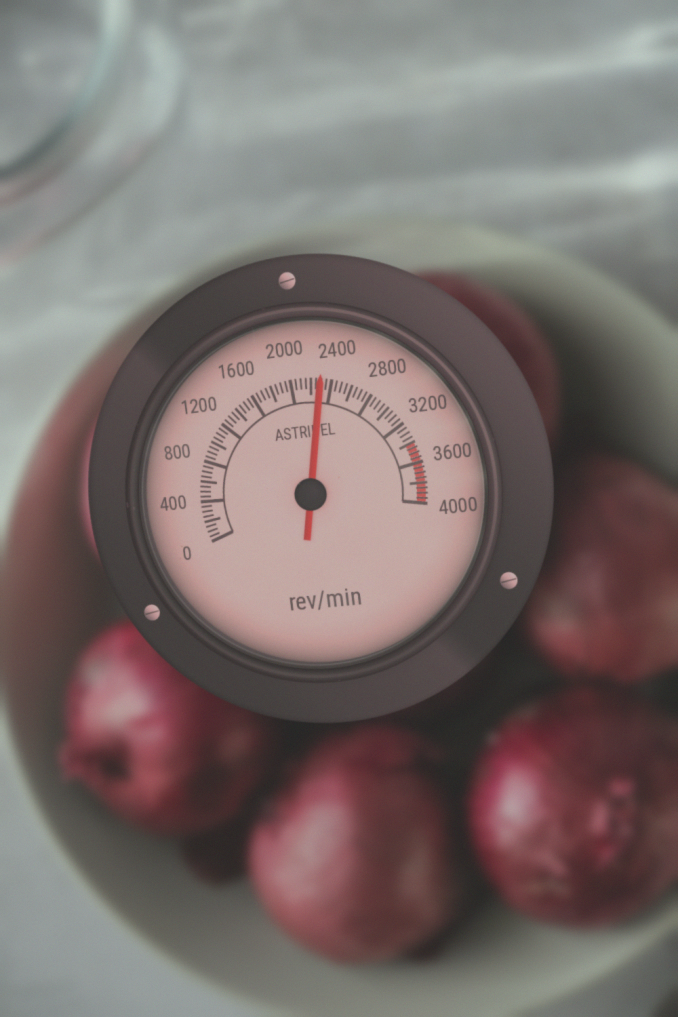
2300 rpm
